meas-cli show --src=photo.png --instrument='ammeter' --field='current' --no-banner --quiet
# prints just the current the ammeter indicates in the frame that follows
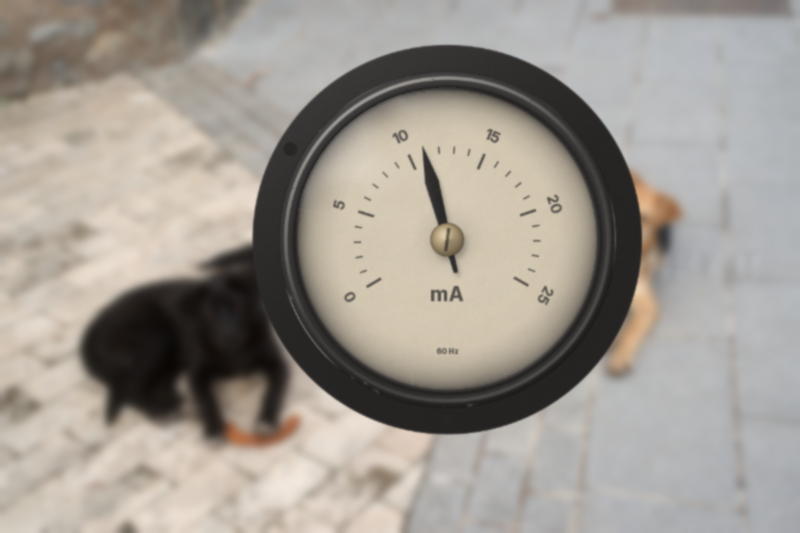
11 mA
